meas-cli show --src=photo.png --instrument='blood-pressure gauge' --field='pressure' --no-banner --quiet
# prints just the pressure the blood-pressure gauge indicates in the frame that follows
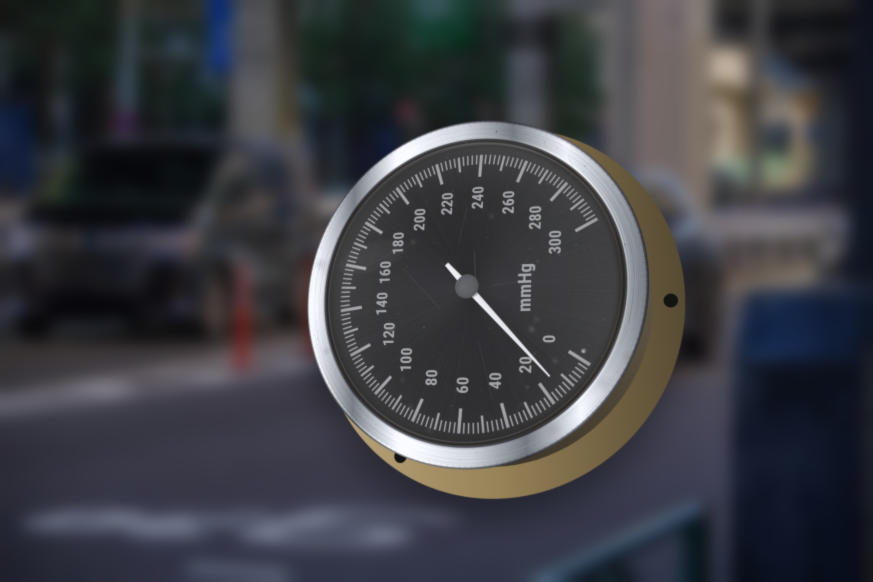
14 mmHg
